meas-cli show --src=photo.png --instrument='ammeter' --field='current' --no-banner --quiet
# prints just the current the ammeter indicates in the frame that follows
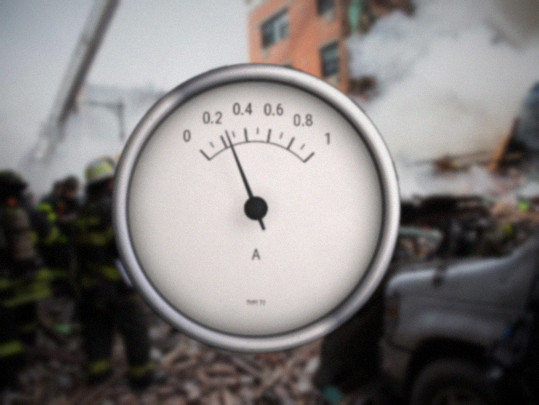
0.25 A
